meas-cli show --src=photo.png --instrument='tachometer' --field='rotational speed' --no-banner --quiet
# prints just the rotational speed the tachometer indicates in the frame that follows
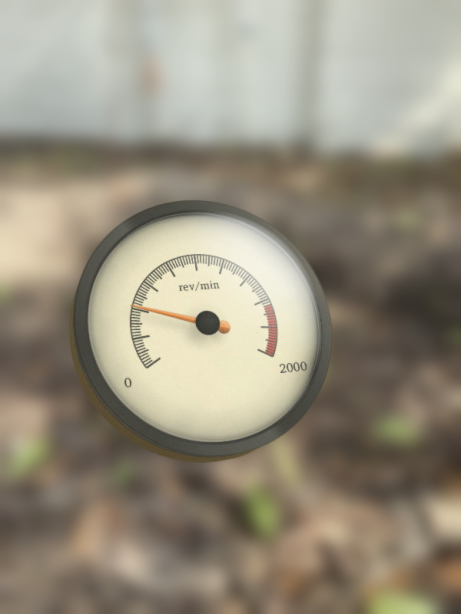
400 rpm
